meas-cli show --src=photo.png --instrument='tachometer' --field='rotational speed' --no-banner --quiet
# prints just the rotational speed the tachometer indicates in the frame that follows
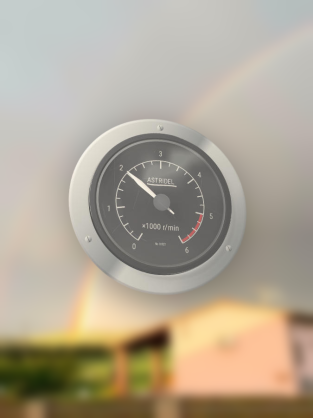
2000 rpm
